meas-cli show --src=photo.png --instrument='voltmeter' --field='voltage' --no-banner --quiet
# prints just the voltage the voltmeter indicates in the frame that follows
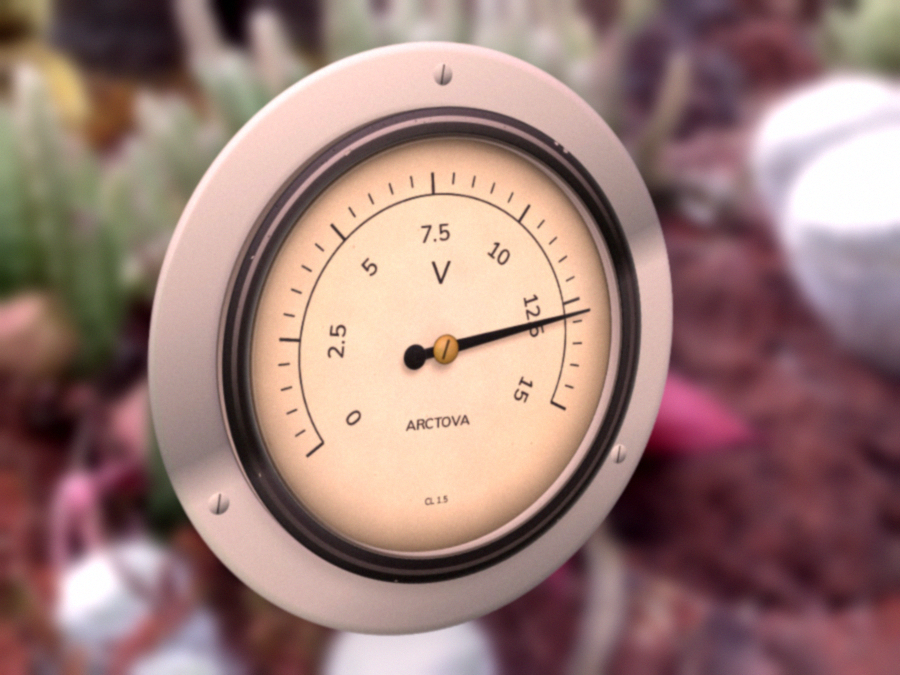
12.75 V
